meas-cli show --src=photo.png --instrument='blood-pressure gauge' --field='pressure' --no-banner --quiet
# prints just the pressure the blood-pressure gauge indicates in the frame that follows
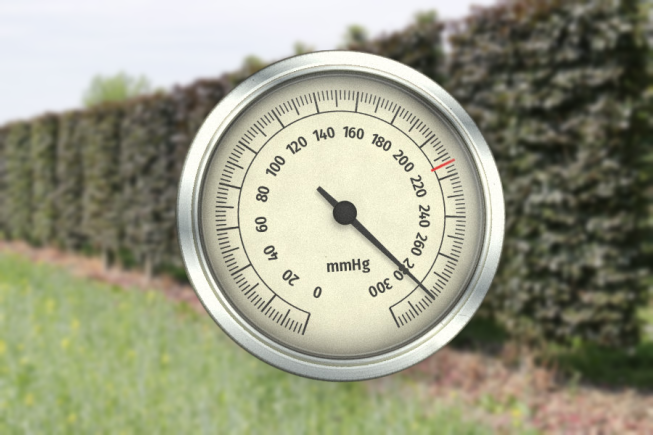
280 mmHg
